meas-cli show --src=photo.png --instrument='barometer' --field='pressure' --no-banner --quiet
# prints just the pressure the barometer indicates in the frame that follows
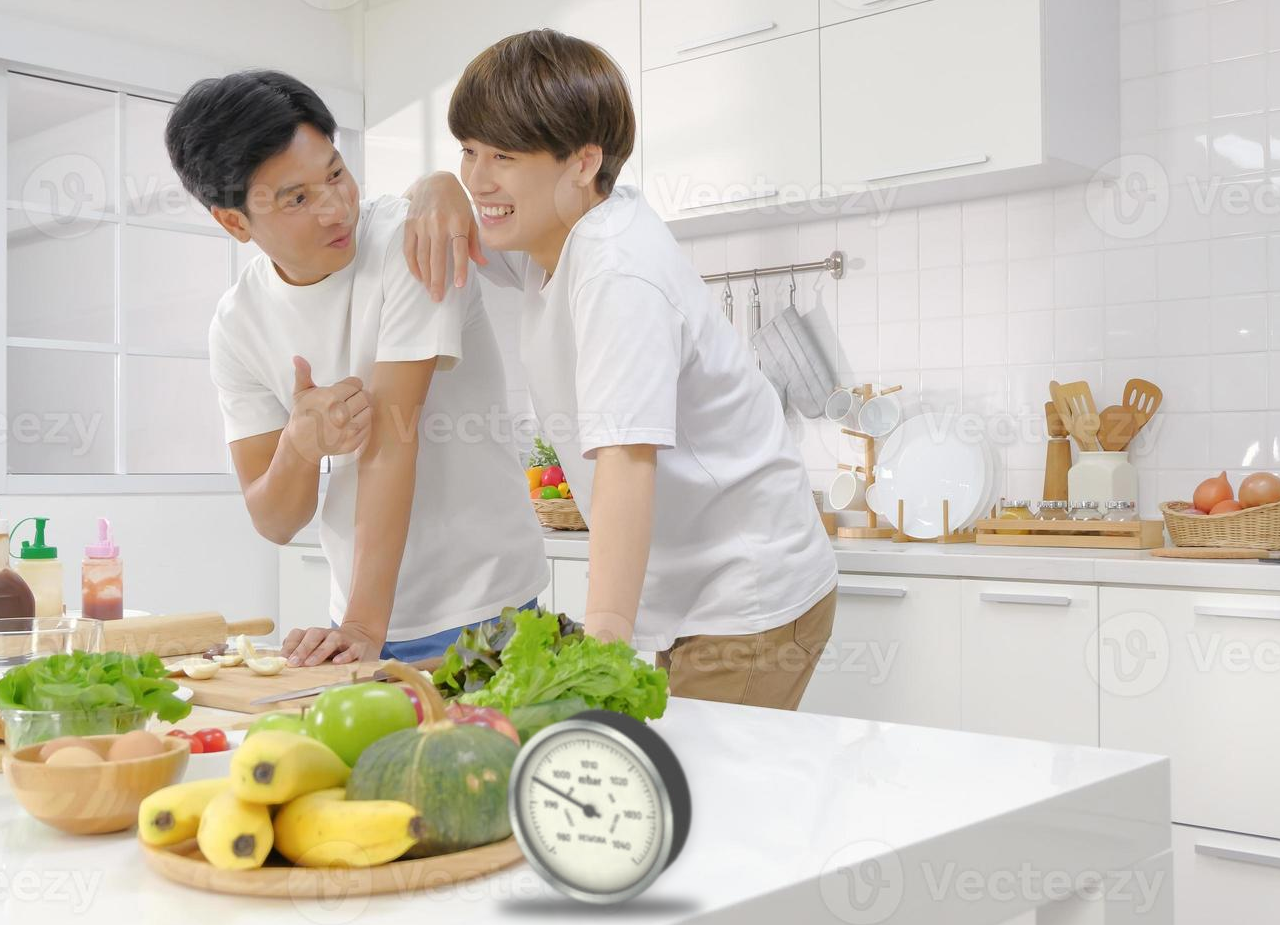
995 mbar
